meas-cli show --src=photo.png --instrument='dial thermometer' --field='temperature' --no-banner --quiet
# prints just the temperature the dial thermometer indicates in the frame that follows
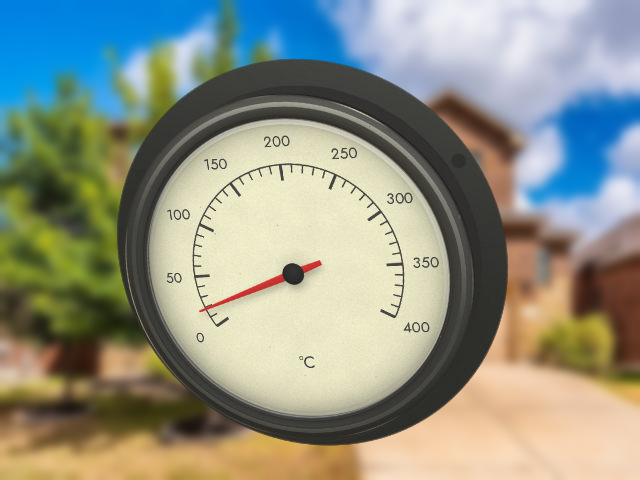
20 °C
